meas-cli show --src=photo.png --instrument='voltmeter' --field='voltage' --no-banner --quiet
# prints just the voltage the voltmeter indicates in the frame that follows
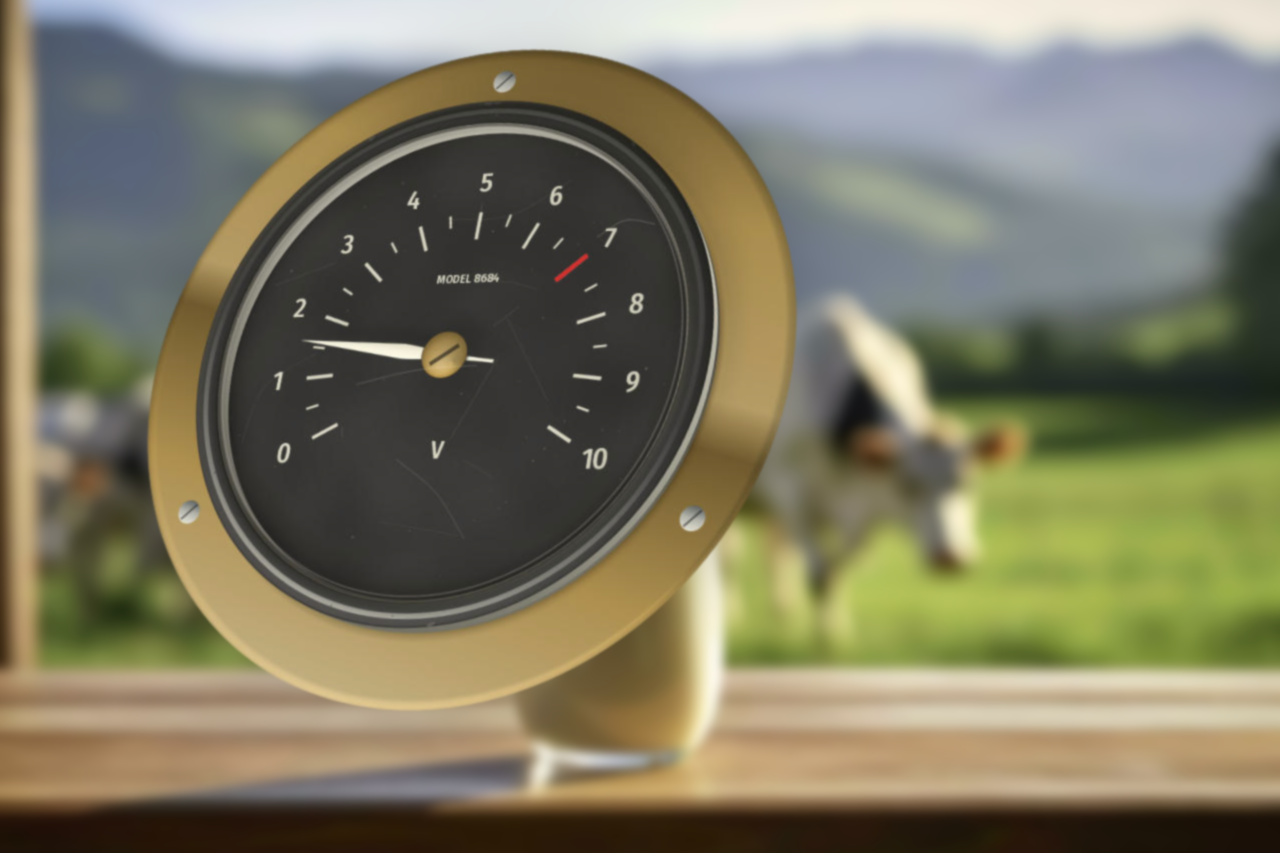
1.5 V
